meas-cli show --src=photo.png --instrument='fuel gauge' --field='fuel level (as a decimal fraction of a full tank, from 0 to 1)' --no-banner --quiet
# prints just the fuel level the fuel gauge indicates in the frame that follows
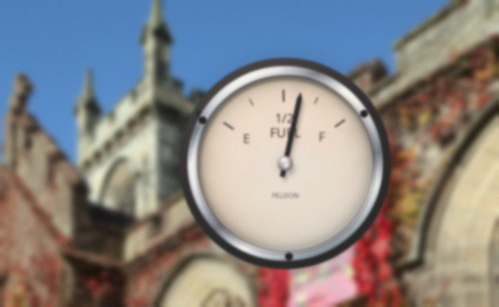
0.625
